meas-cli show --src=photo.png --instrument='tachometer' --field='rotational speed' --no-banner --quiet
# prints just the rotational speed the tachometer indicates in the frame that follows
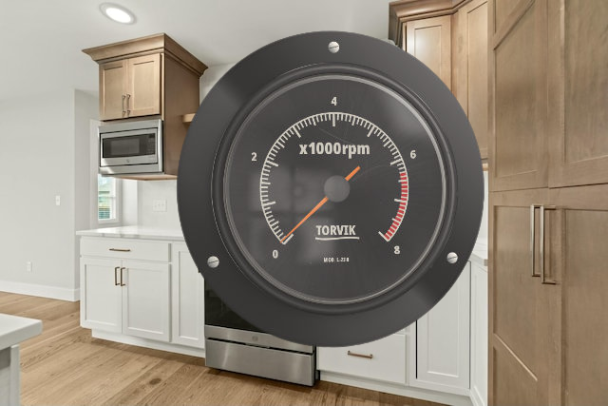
100 rpm
